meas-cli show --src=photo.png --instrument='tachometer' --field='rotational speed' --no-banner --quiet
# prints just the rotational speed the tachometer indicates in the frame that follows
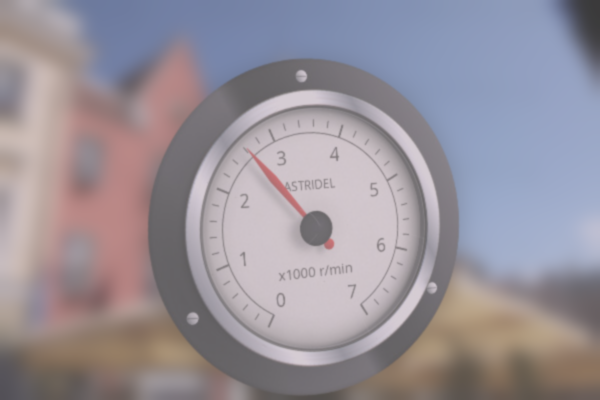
2600 rpm
